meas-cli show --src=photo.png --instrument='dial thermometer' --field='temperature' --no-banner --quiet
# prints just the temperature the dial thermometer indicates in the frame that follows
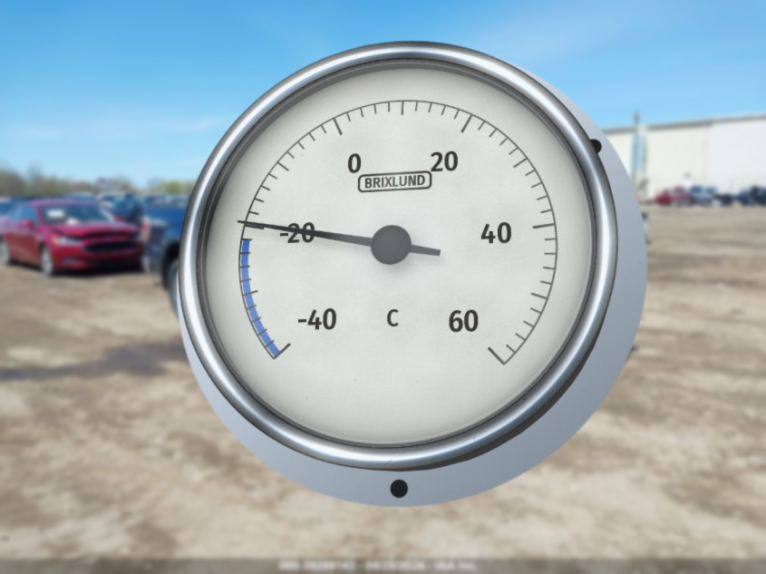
-20 °C
